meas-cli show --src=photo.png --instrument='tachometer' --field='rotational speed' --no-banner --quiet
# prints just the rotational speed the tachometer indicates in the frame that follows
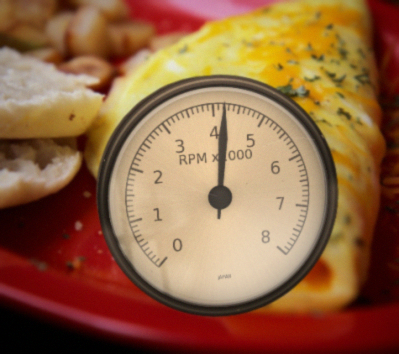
4200 rpm
